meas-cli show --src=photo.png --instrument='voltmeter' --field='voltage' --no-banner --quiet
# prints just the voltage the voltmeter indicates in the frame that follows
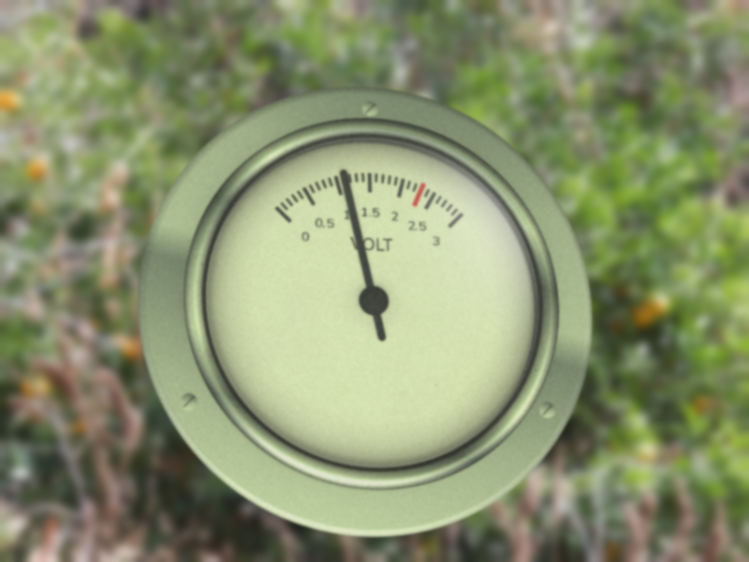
1.1 V
